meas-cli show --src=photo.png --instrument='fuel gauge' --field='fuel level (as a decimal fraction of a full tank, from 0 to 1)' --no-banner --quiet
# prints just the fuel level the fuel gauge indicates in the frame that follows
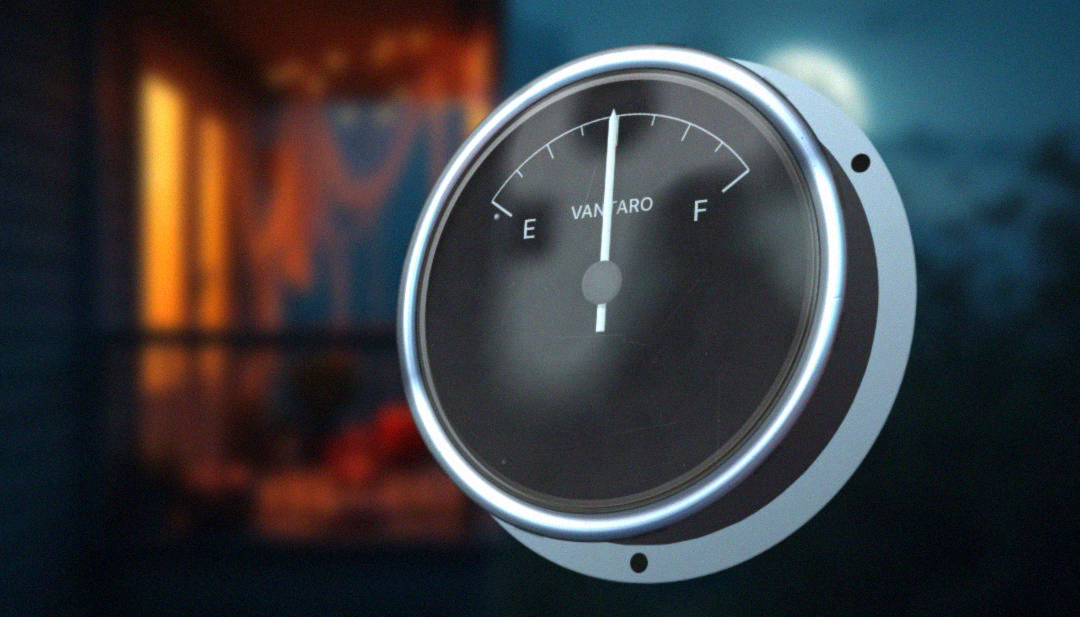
0.5
